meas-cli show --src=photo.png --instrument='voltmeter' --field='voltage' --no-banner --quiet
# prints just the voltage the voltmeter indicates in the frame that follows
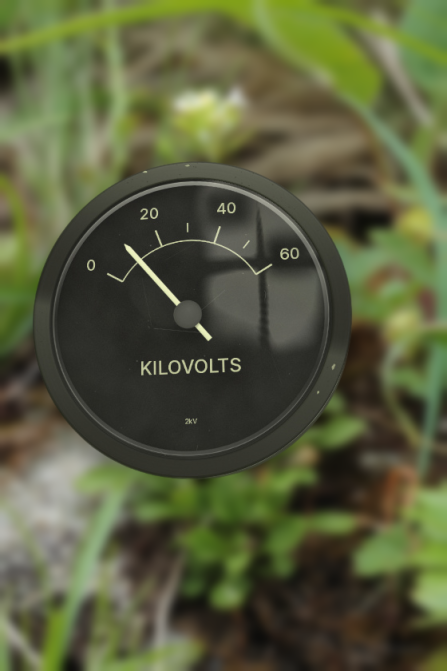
10 kV
